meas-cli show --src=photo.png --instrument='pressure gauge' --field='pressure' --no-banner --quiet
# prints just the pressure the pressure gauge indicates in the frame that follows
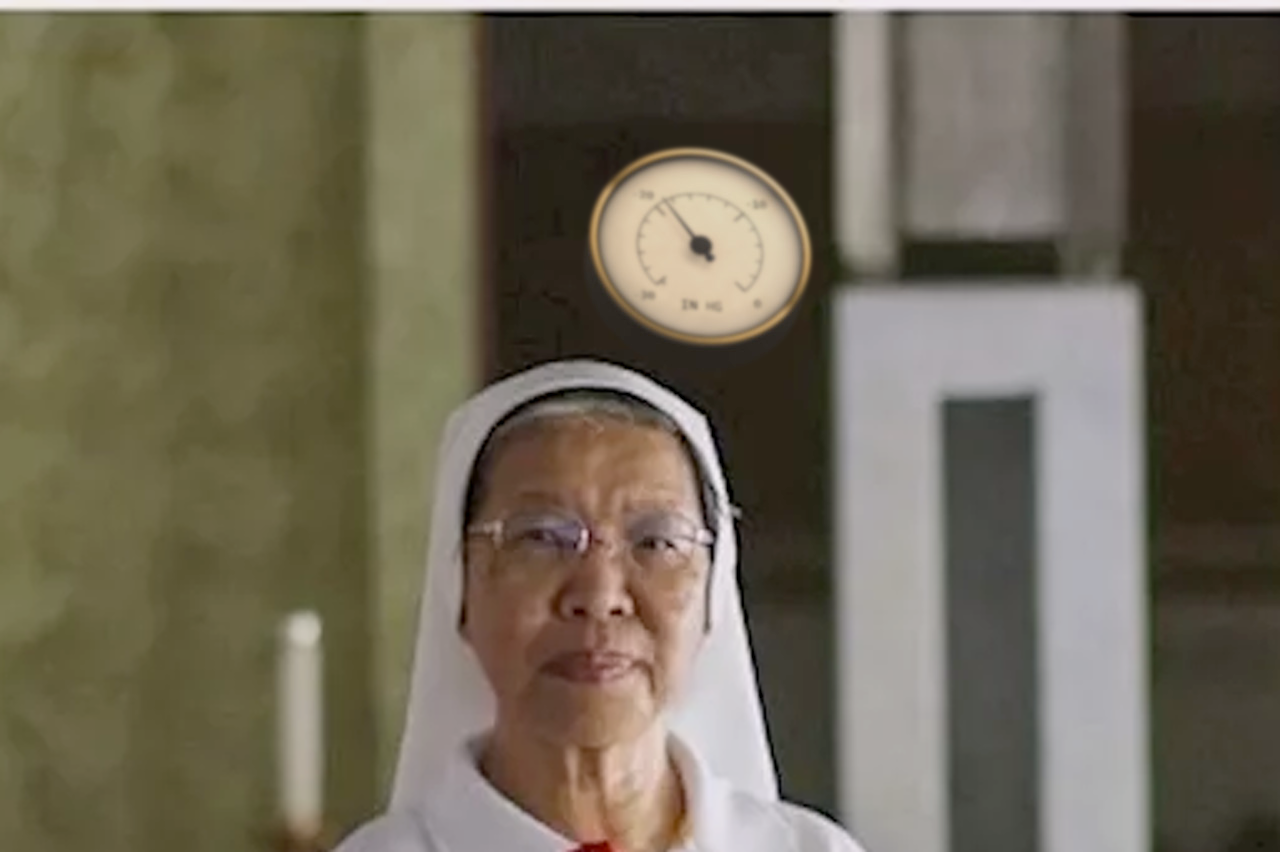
-19 inHg
